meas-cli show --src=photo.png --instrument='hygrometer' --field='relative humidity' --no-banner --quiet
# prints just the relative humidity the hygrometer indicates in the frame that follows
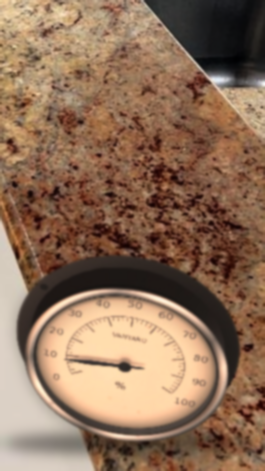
10 %
